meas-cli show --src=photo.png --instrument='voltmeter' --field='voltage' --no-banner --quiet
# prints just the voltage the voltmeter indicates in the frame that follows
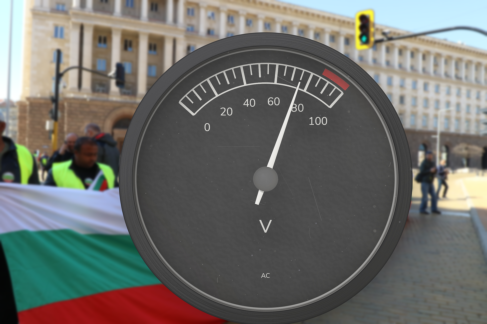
75 V
